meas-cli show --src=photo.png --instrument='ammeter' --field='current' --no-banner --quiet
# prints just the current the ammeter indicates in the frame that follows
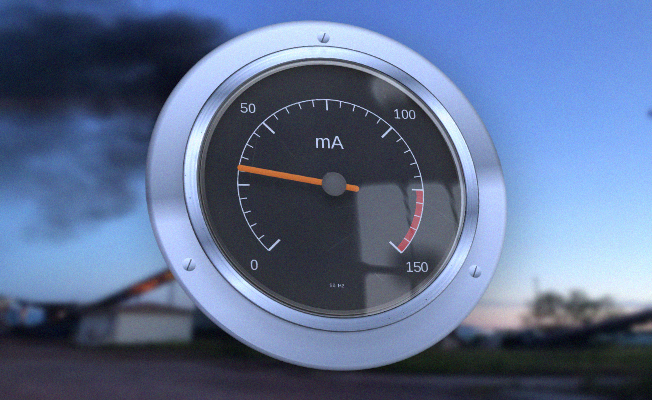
30 mA
